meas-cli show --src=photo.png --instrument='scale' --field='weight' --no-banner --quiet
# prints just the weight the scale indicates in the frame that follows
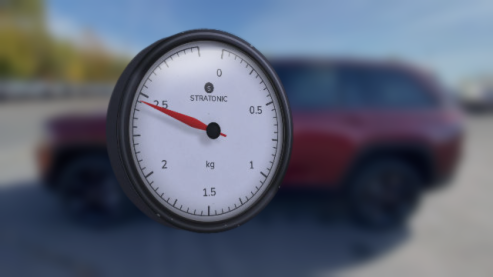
2.45 kg
